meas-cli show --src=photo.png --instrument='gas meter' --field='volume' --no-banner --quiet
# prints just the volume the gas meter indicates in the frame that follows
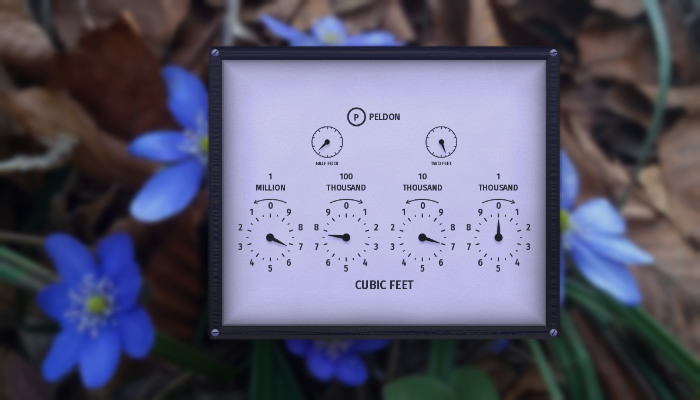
677000 ft³
